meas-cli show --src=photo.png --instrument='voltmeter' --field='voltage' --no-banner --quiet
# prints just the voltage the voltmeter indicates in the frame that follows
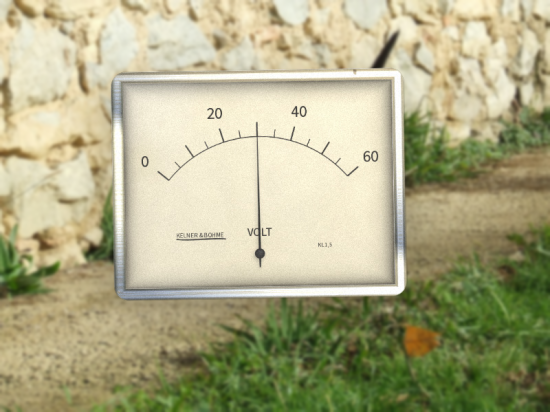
30 V
